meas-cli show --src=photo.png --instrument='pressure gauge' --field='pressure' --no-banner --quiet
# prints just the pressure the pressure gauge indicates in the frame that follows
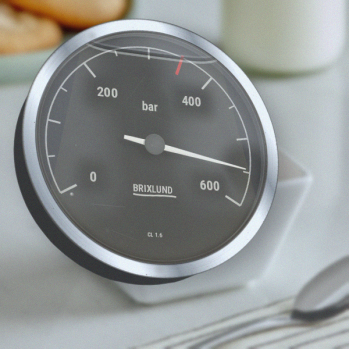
550 bar
